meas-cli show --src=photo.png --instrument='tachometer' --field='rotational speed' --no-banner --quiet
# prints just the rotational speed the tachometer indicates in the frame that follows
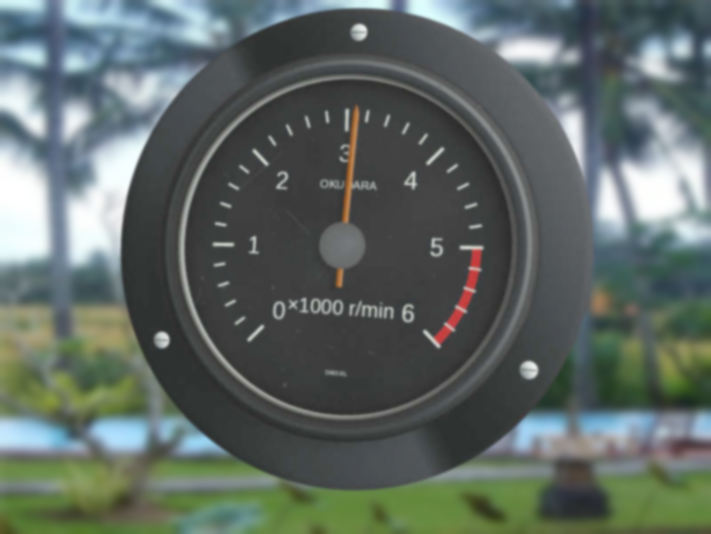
3100 rpm
